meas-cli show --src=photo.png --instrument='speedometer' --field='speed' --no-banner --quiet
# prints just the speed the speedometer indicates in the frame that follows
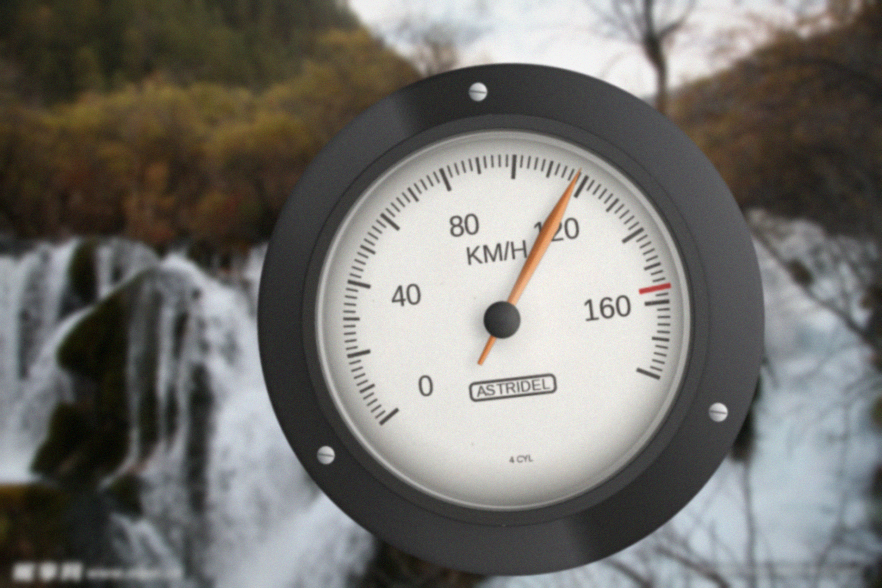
118 km/h
